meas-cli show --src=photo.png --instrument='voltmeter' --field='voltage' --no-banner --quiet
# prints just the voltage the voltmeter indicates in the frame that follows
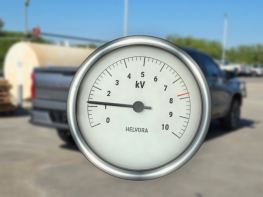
1.2 kV
